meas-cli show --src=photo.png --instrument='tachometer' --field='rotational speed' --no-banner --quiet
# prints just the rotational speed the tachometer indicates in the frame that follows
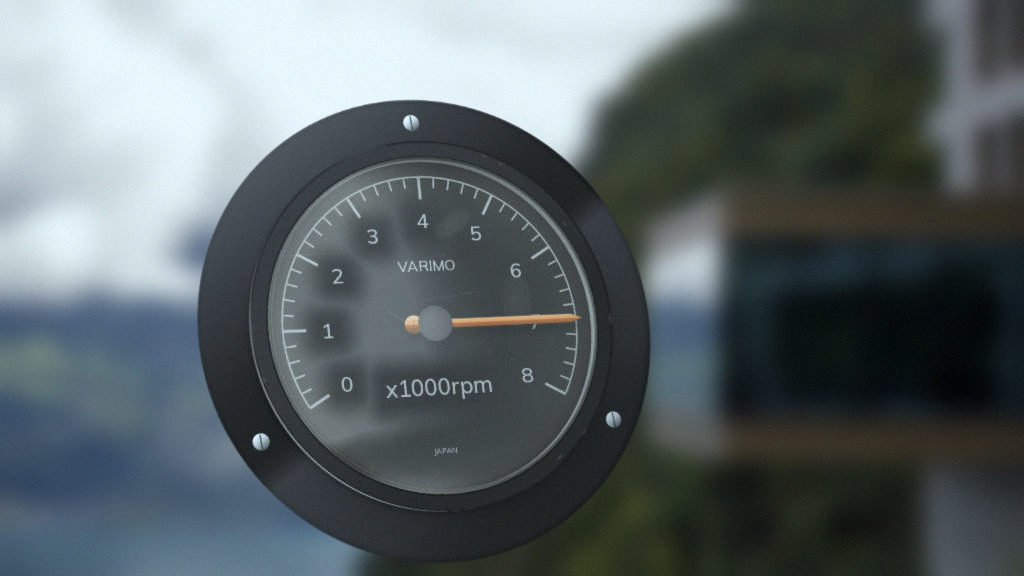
7000 rpm
